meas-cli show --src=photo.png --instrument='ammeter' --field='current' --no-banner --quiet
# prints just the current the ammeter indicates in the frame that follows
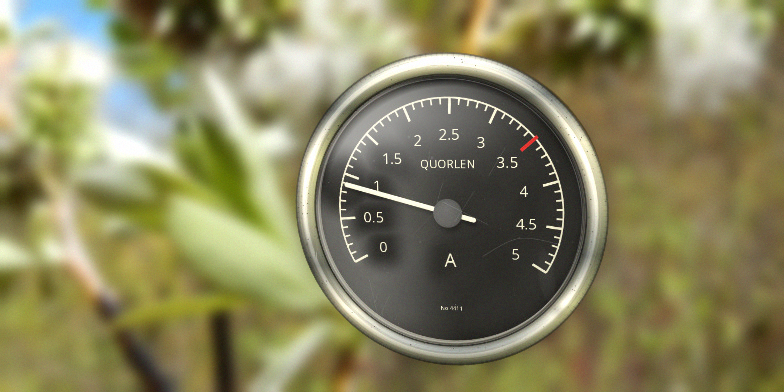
0.9 A
